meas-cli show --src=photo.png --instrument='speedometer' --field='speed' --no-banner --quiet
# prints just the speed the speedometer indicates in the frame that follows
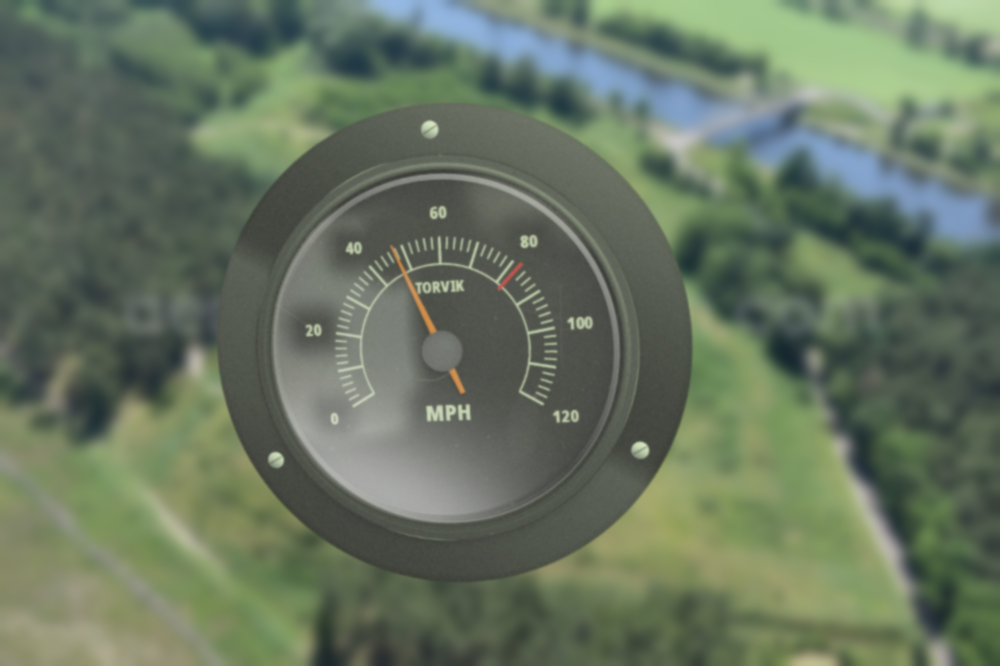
48 mph
